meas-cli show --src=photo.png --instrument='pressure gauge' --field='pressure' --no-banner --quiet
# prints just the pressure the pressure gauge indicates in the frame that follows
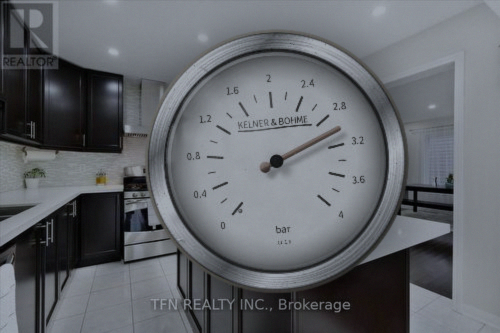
3 bar
